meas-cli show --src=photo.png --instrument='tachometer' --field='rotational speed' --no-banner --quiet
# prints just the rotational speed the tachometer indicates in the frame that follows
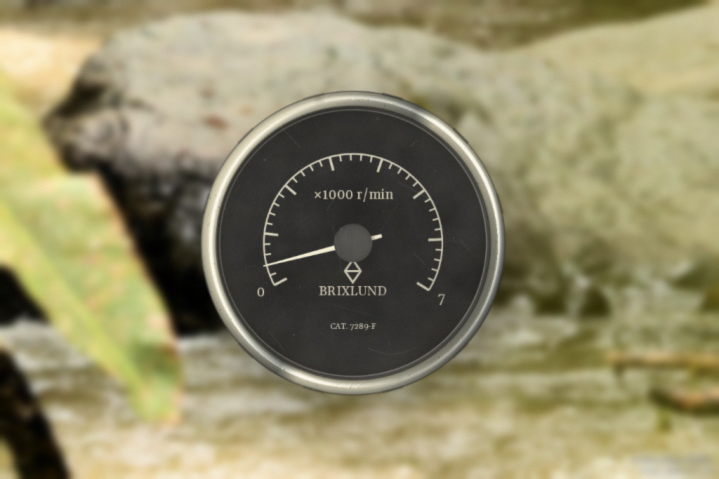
400 rpm
